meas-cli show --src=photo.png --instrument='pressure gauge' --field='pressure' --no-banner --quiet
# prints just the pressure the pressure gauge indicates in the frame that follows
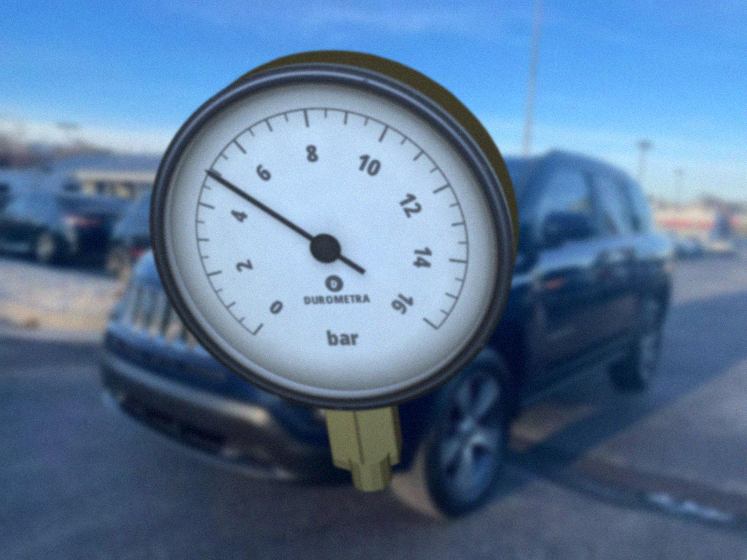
5 bar
